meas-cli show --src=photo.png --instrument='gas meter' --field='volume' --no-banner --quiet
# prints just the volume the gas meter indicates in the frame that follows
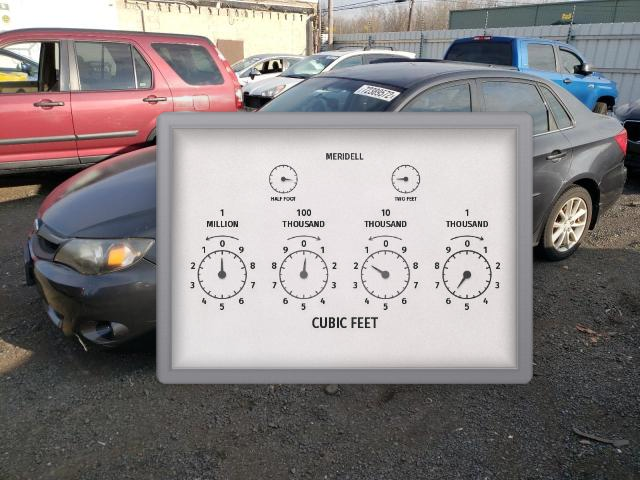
1600 ft³
